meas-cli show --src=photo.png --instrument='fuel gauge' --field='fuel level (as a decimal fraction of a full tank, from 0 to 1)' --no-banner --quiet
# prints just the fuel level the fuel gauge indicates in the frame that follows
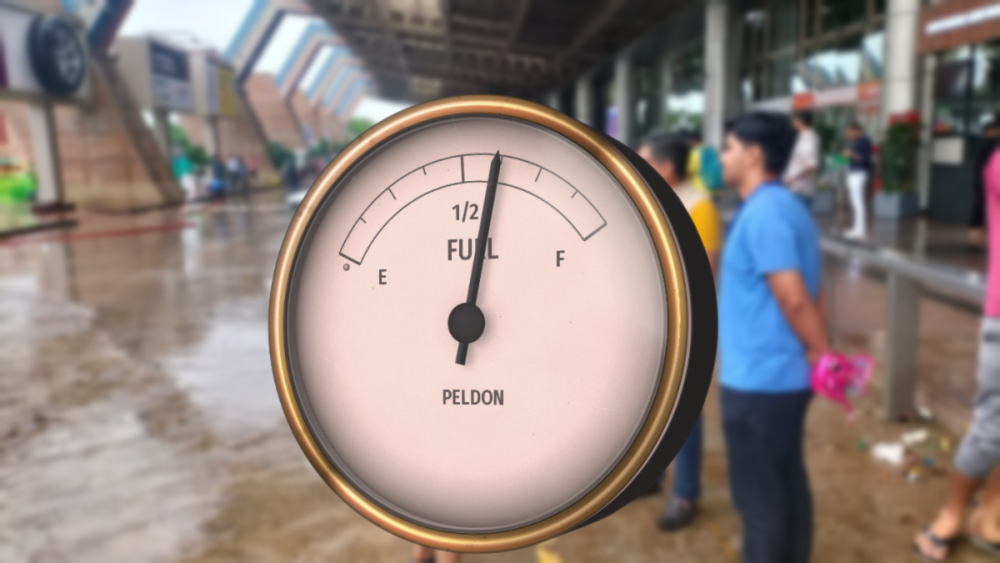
0.625
